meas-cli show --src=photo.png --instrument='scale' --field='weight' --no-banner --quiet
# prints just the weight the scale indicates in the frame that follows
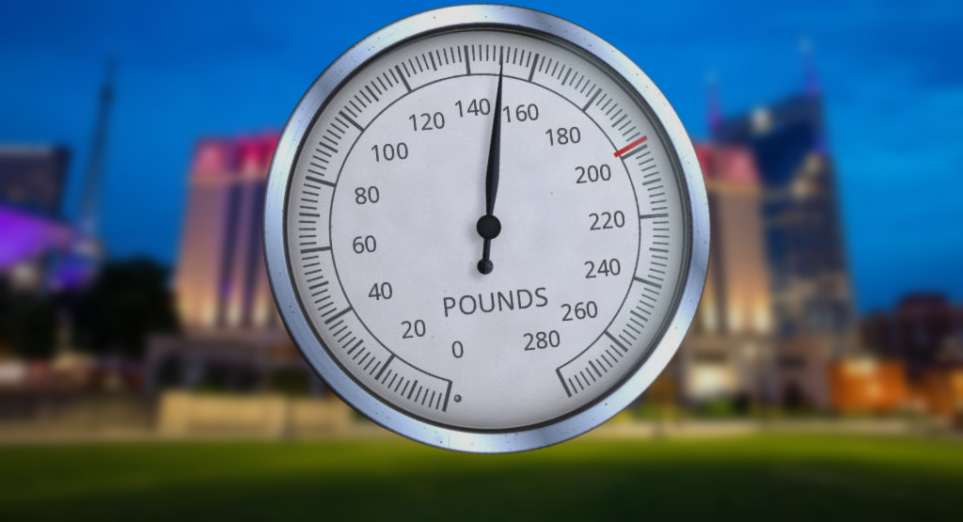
150 lb
